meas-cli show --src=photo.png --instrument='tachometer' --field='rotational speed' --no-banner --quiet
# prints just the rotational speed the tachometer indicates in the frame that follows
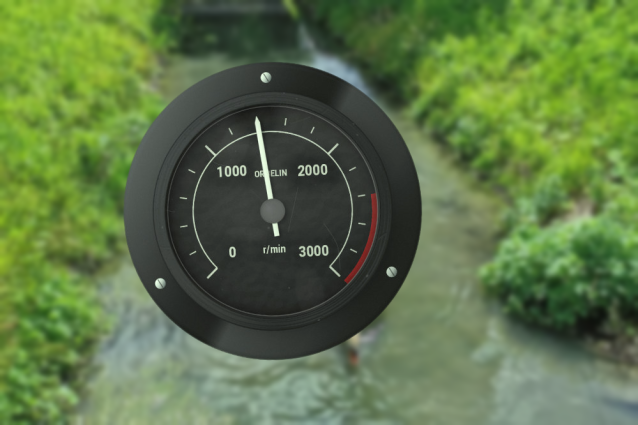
1400 rpm
